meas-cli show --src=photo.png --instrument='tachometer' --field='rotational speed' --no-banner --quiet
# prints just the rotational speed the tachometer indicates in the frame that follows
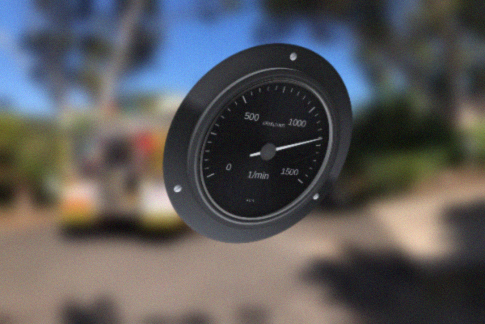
1200 rpm
